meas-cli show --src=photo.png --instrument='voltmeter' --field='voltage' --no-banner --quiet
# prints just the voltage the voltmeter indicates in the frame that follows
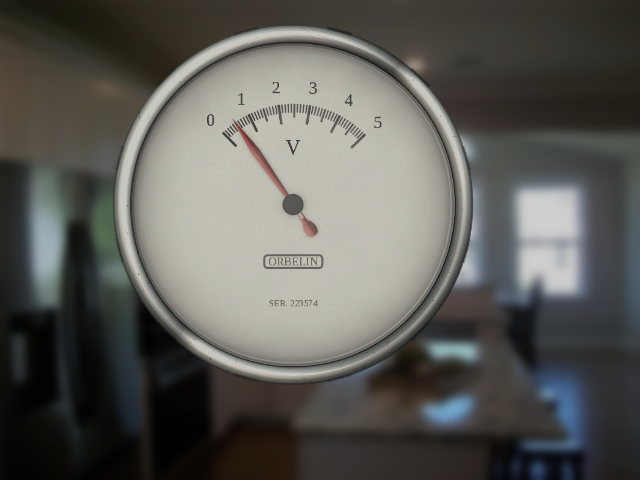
0.5 V
